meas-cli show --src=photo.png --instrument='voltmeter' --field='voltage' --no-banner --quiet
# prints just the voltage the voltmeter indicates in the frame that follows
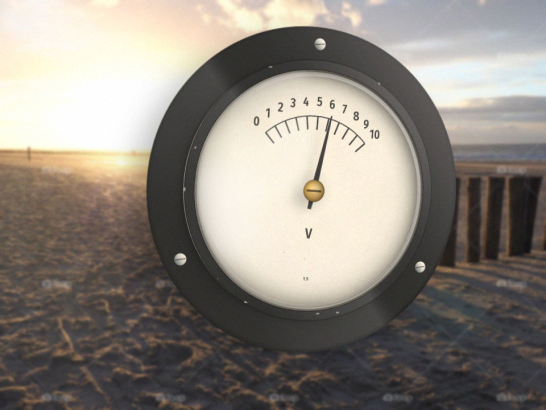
6 V
